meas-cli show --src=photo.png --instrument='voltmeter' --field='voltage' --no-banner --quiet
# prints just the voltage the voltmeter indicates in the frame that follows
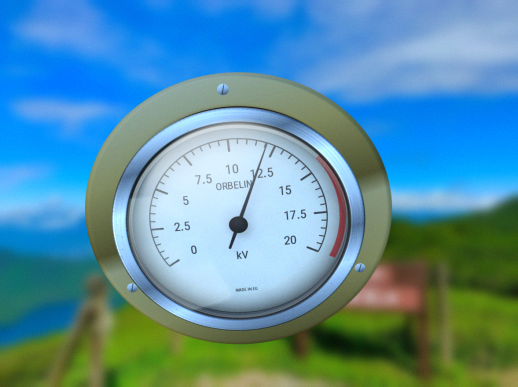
12 kV
